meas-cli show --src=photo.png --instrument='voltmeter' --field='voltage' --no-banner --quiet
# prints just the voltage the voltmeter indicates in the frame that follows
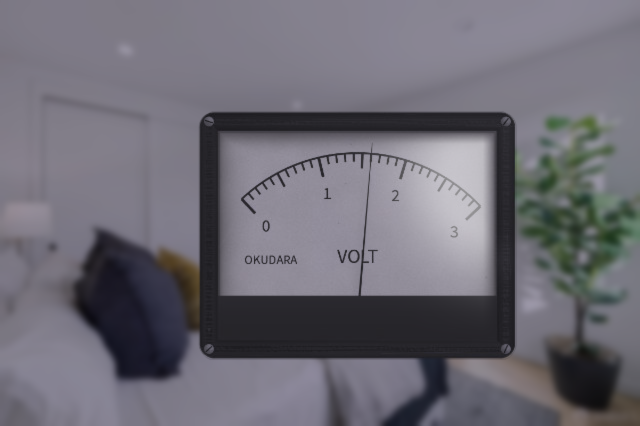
1.6 V
